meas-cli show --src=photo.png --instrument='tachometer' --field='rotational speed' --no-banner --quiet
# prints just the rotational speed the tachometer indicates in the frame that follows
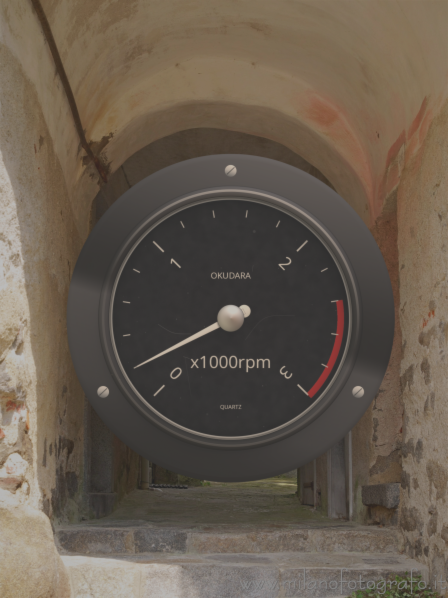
200 rpm
